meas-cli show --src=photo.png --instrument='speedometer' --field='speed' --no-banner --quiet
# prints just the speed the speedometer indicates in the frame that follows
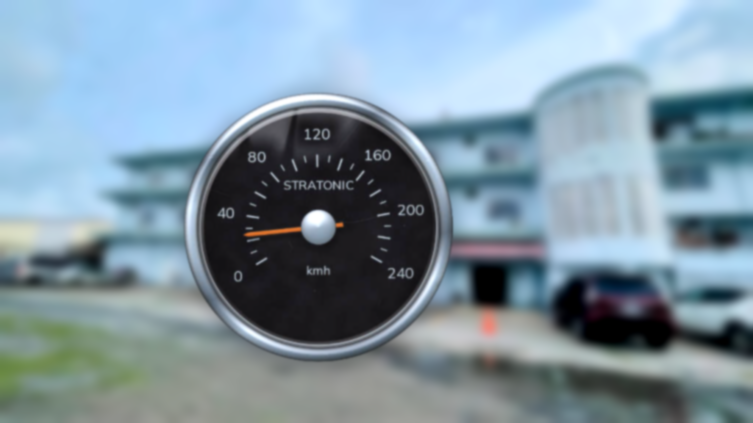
25 km/h
